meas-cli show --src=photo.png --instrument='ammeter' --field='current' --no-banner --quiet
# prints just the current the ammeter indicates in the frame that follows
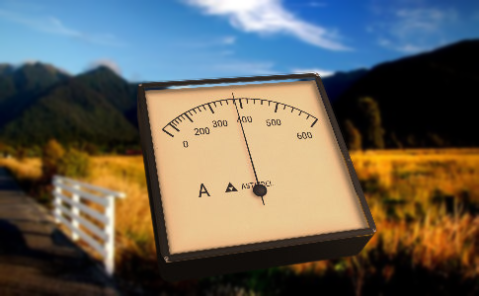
380 A
